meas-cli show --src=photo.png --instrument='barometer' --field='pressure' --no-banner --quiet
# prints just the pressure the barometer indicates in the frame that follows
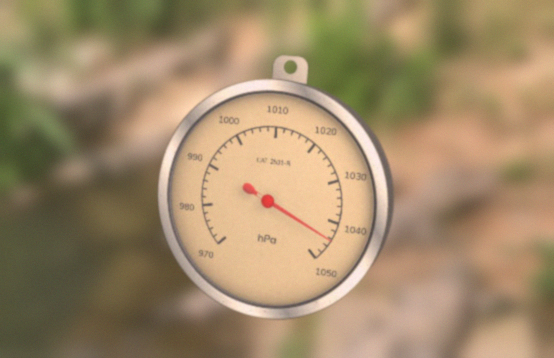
1044 hPa
